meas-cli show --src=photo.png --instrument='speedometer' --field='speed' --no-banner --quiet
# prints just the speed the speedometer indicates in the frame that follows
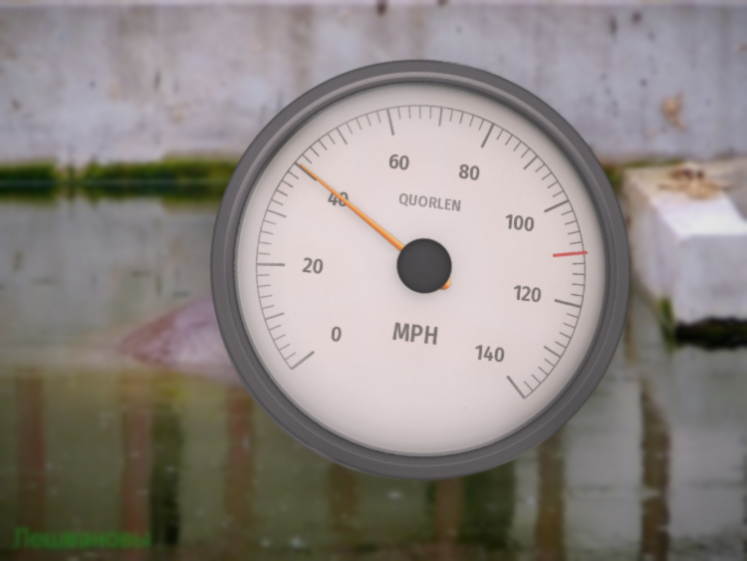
40 mph
